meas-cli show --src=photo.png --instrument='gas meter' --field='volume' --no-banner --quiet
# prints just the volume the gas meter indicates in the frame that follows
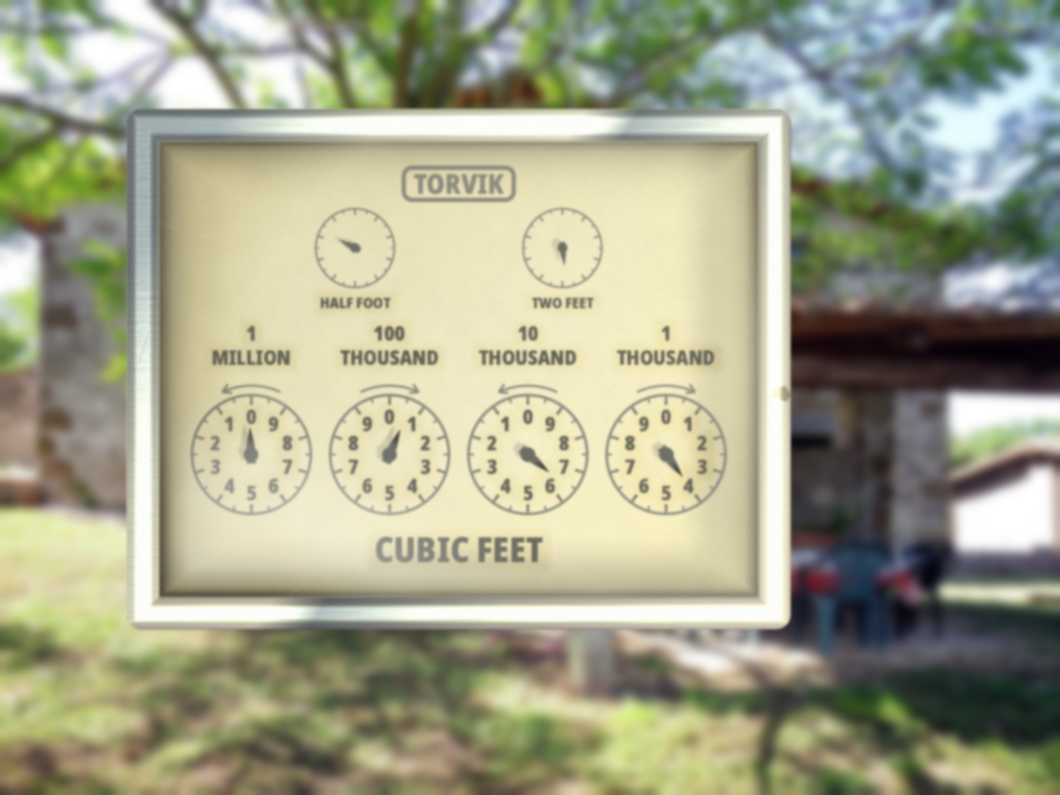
6400 ft³
